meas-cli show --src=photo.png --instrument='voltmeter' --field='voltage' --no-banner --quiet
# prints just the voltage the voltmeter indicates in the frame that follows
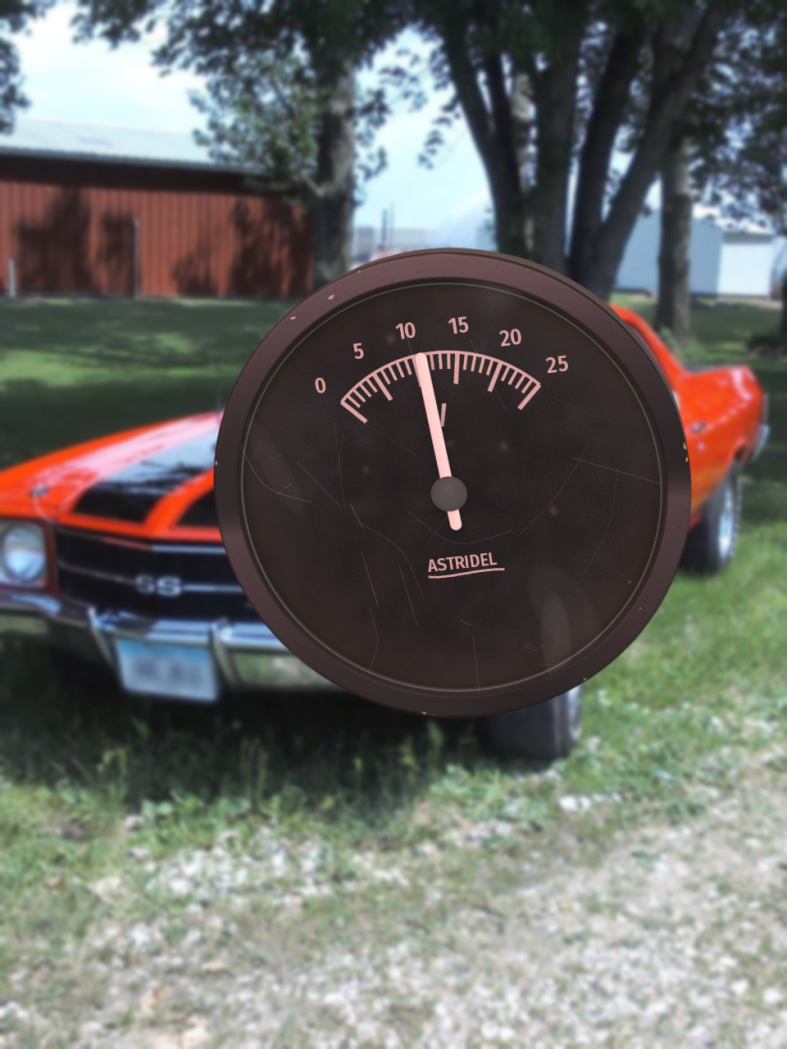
11 V
